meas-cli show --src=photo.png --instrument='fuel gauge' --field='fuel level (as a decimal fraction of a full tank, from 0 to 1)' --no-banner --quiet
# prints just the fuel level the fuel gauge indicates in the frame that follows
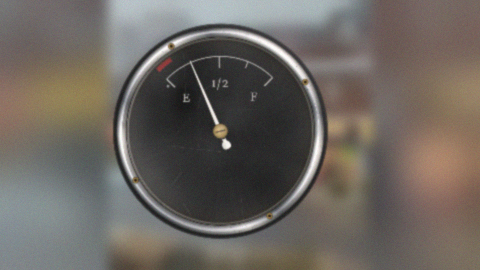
0.25
